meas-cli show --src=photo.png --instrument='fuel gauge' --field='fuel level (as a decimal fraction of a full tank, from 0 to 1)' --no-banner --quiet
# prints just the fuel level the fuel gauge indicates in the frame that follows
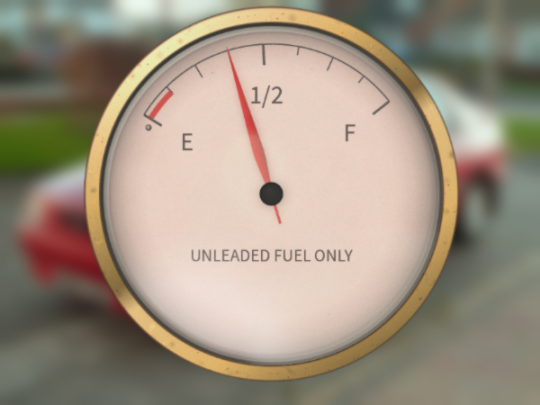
0.375
